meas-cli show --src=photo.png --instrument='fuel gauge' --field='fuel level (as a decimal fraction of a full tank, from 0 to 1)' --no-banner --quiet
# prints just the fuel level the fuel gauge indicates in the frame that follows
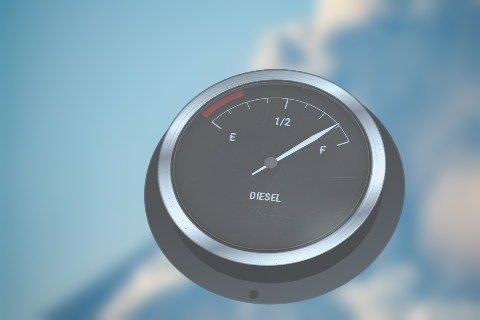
0.875
